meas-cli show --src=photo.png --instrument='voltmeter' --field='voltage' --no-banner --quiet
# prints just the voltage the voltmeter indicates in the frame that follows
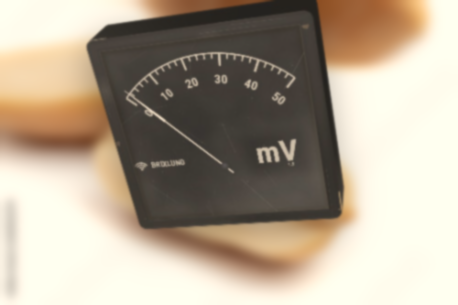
2 mV
